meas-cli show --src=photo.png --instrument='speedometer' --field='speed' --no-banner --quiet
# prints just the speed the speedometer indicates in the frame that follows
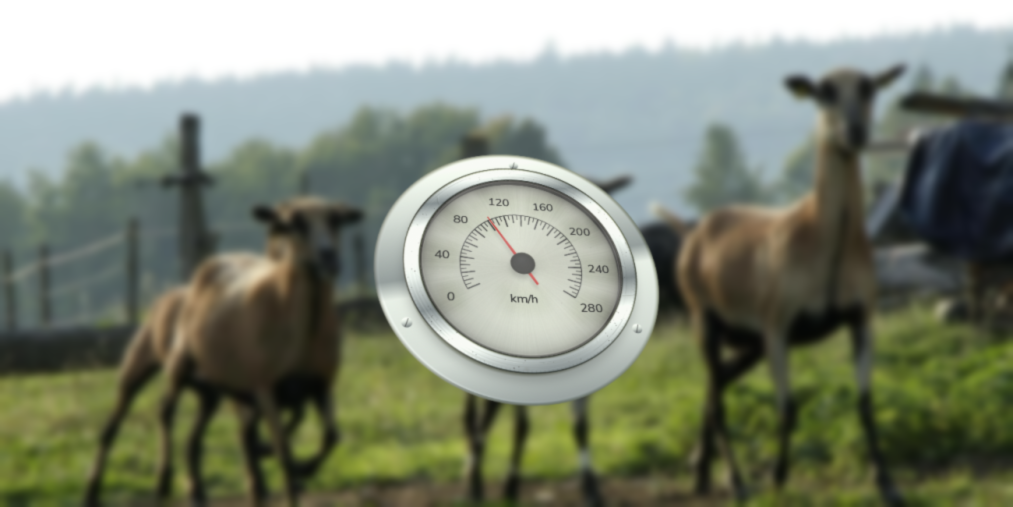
100 km/h
